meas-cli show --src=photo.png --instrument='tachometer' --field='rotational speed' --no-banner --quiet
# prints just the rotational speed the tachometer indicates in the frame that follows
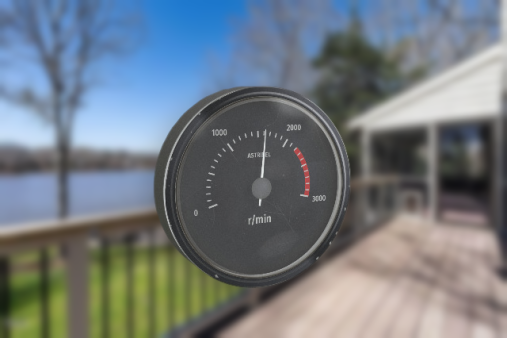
1600 rpm
